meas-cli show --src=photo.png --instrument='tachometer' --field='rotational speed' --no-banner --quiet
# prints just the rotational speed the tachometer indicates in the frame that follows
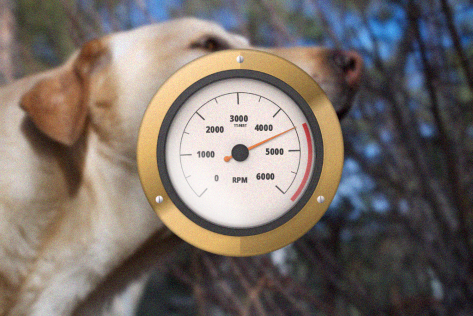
4500 rpm
